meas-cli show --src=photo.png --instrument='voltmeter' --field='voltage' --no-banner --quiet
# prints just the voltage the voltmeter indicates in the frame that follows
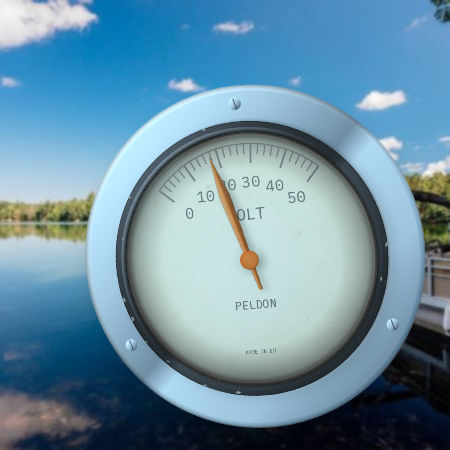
18 V
